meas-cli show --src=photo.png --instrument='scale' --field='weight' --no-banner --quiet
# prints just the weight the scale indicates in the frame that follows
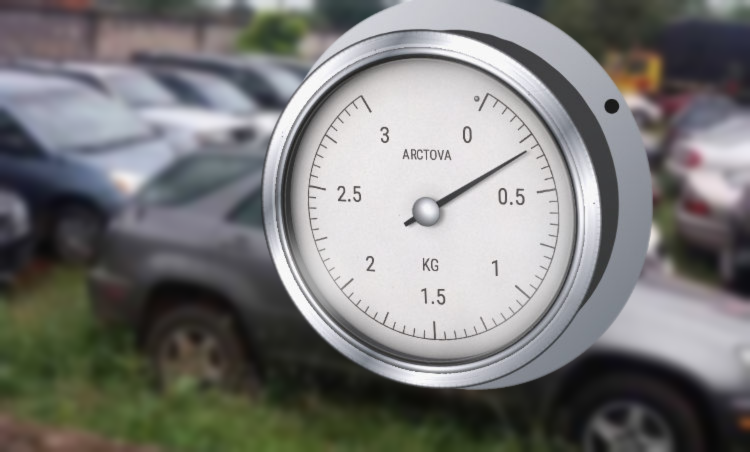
0.3 kg
